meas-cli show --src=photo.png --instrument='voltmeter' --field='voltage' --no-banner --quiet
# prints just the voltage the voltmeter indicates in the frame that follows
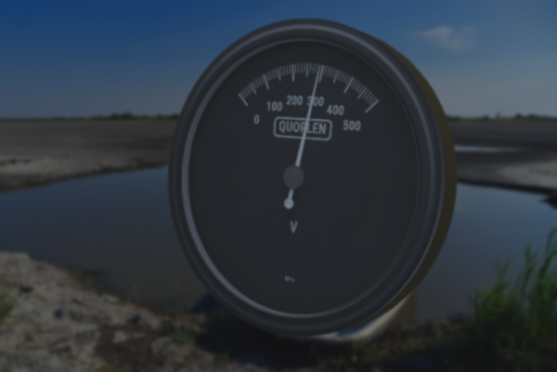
300 V
